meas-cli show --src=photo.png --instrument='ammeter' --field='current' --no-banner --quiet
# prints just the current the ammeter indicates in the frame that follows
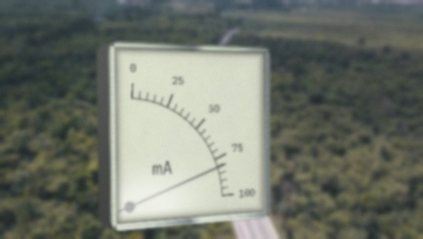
80 mA
